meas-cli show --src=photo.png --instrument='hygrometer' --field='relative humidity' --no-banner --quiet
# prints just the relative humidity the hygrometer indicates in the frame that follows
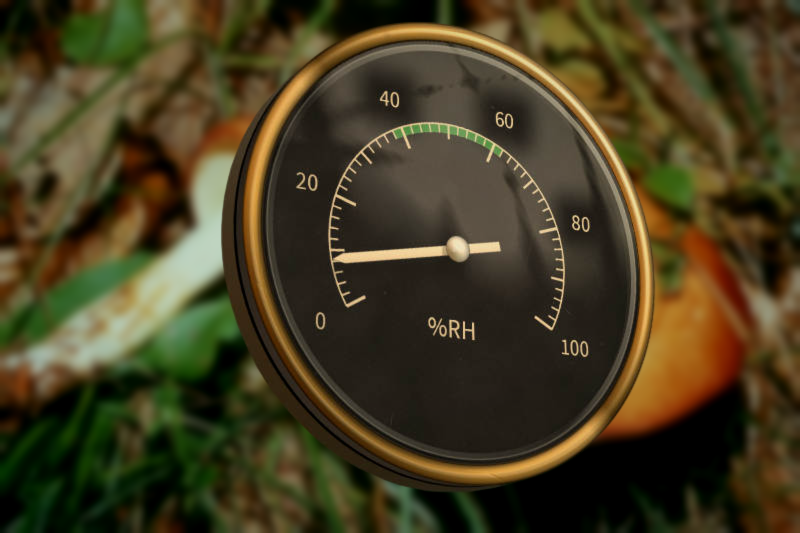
8 %
